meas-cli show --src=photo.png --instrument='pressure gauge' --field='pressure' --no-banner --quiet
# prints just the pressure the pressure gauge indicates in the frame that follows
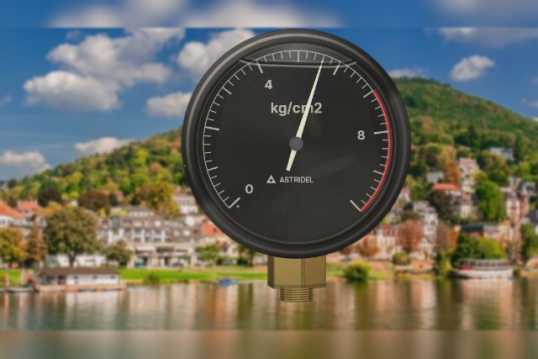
5.6 kg/cm²
